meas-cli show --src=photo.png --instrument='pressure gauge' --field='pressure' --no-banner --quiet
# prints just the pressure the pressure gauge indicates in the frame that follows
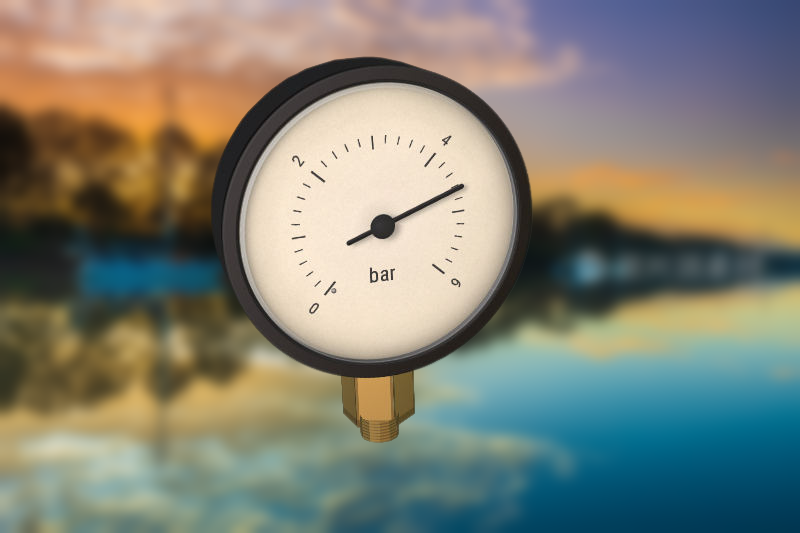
4.6 bar
